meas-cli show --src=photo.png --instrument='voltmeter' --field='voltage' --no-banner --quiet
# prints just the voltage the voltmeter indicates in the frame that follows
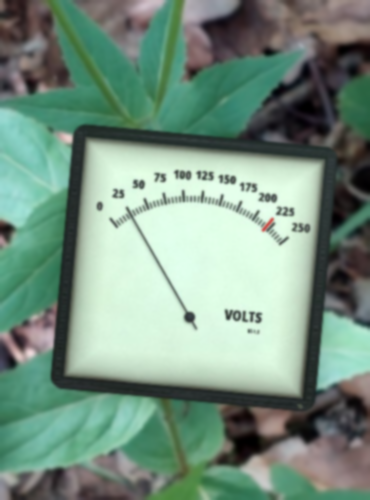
25 V
